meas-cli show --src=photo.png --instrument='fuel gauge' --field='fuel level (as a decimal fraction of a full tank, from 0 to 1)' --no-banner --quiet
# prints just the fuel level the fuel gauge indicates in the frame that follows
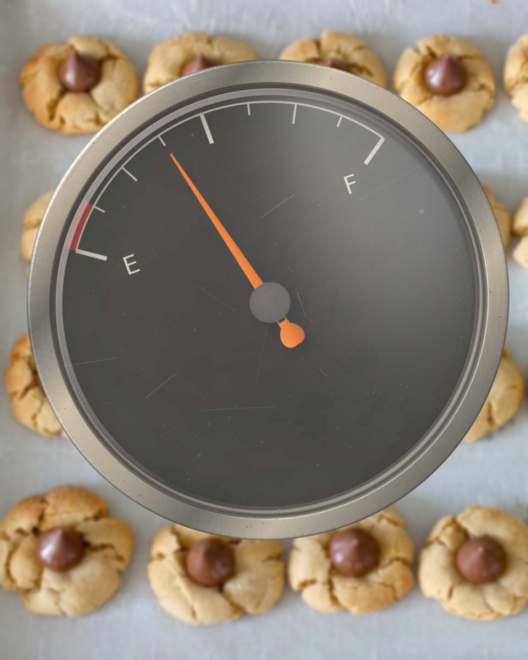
0.375
